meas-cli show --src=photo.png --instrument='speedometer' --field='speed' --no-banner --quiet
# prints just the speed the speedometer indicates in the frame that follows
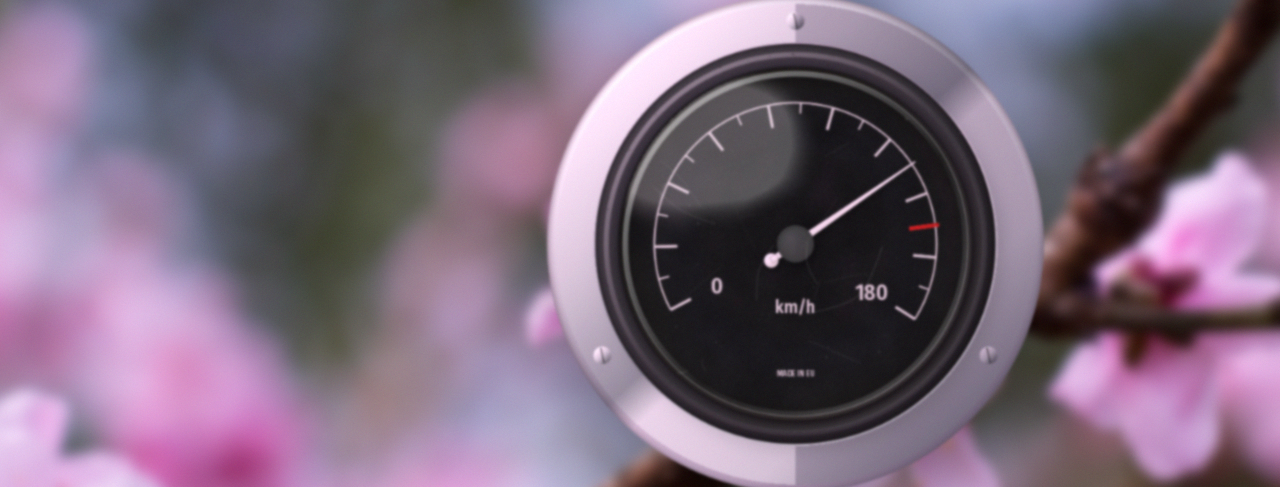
130 km/h
